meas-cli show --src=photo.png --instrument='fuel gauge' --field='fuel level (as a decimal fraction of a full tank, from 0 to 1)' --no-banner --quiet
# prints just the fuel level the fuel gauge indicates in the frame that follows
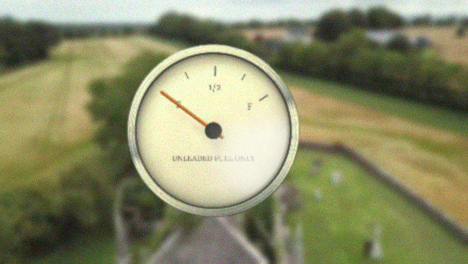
0
